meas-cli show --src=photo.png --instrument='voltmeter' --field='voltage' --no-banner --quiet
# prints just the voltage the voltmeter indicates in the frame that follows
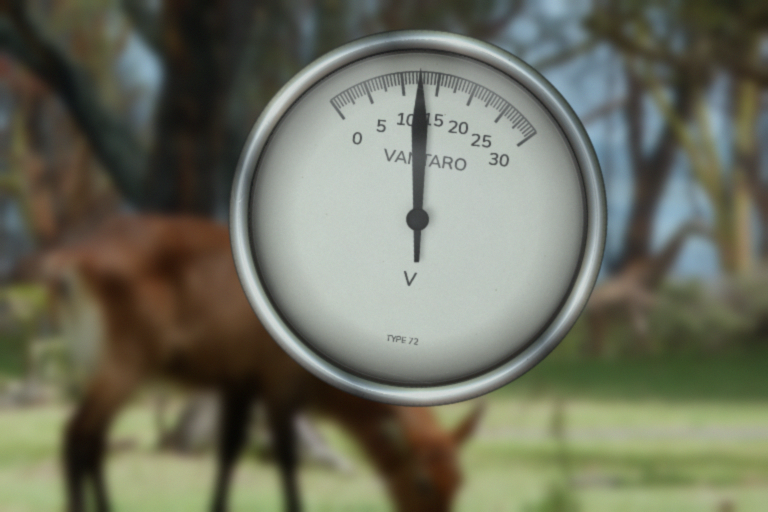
12.5 V
